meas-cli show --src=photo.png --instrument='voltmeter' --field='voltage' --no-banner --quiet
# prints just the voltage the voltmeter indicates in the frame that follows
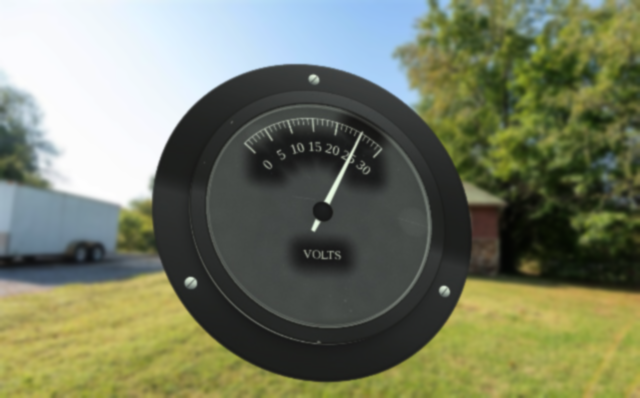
25 V
